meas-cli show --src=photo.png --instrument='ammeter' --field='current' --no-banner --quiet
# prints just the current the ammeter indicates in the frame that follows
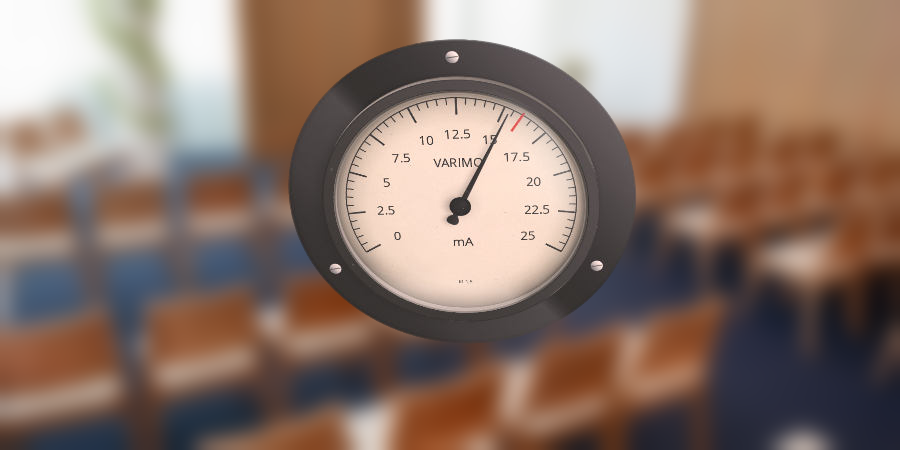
15.25 mA
